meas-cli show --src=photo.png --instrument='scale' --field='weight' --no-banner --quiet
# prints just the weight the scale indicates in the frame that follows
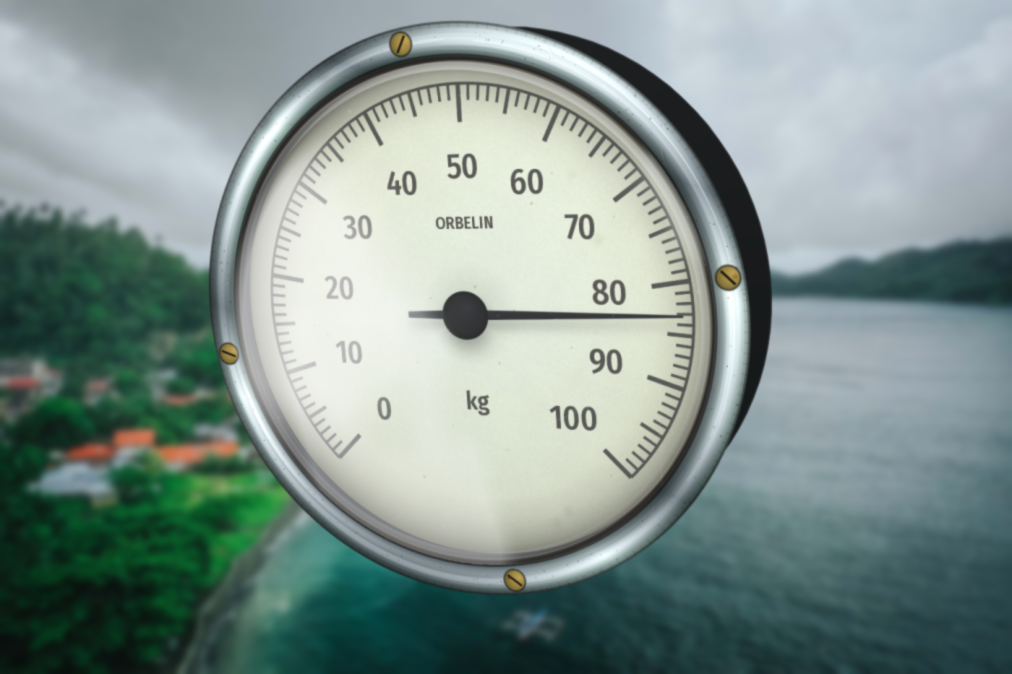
83 kg
